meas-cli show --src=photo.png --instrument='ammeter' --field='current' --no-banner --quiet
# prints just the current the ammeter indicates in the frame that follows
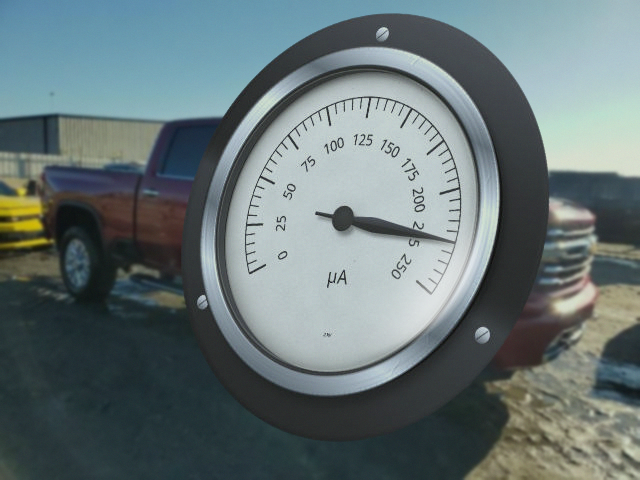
225 µA
